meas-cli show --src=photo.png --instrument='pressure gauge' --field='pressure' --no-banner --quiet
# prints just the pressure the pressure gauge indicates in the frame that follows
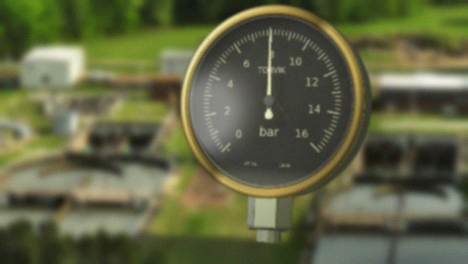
8 bar
